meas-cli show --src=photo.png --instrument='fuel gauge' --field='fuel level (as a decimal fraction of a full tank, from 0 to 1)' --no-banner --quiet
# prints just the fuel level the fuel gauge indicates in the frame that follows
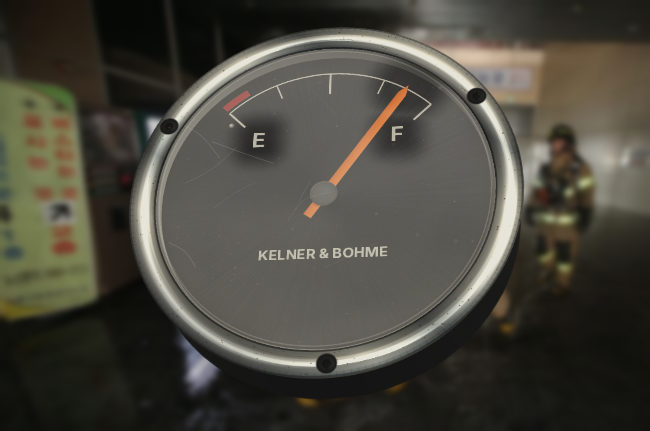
0.875
